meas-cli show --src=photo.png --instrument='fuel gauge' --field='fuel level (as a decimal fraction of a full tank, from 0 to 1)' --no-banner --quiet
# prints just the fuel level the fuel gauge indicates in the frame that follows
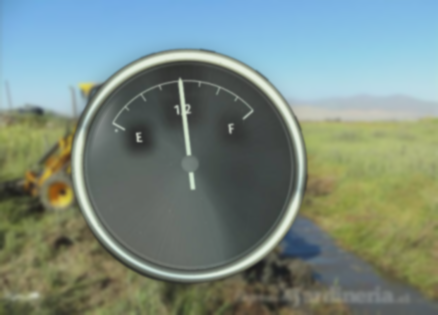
0.5
